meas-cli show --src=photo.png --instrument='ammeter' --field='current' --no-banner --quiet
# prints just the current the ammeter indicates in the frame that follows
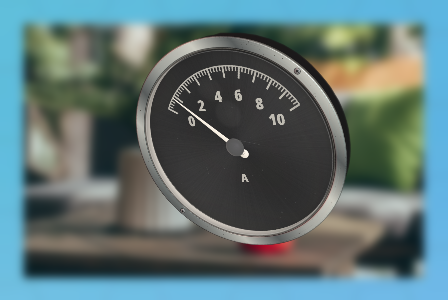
1 A
